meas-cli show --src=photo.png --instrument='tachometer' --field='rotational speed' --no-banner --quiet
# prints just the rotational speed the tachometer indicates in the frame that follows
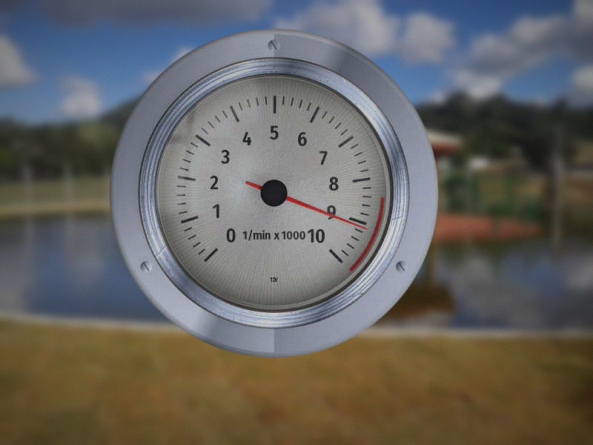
9100 rpm
